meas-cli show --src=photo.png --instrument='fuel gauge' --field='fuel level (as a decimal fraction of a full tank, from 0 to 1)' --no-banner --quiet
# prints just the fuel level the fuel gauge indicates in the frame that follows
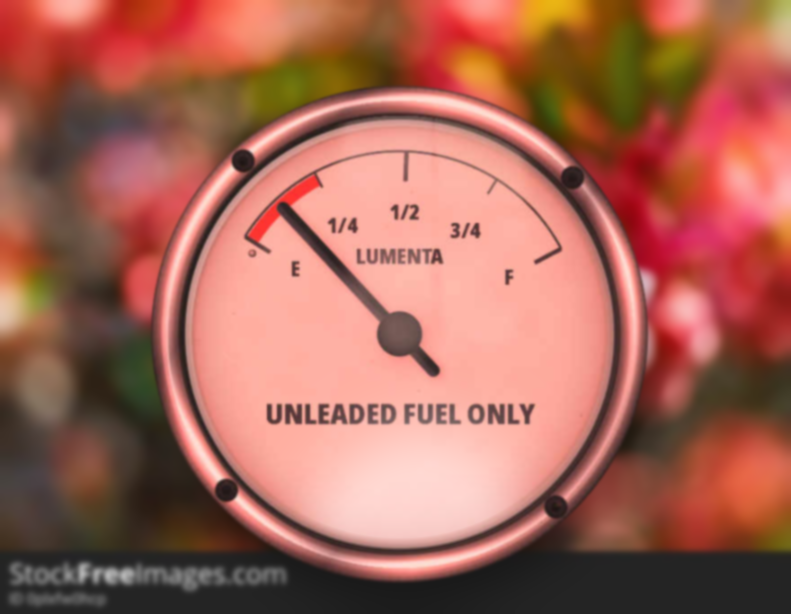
0.125
